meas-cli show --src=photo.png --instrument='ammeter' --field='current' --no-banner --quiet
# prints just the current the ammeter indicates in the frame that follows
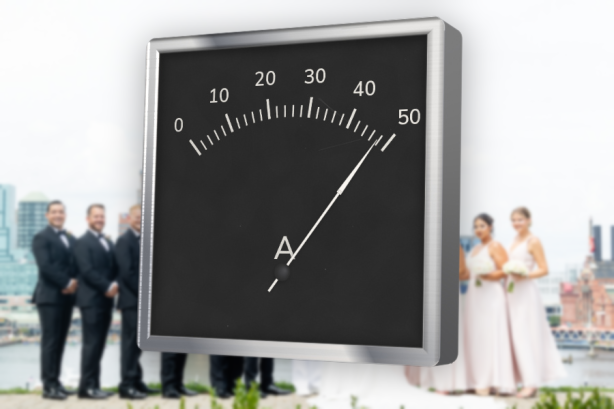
48 A
